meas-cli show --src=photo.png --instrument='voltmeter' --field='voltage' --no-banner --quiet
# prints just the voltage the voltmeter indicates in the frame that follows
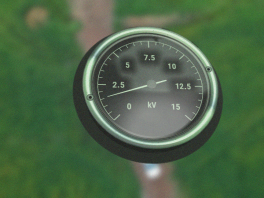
1.5 kV
